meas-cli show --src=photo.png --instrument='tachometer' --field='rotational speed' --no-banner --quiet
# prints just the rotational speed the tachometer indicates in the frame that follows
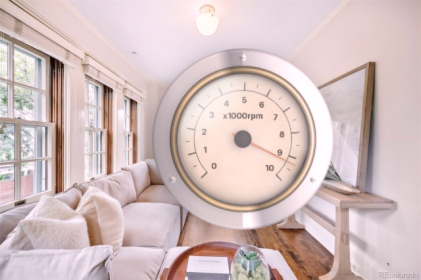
9250 rpm
